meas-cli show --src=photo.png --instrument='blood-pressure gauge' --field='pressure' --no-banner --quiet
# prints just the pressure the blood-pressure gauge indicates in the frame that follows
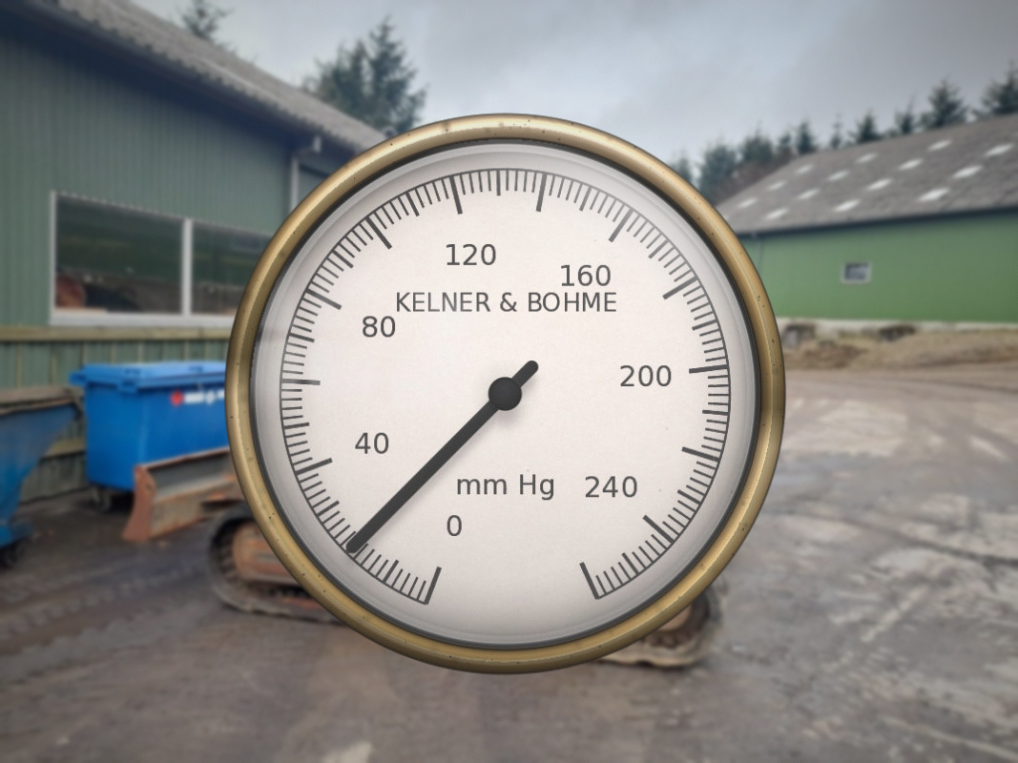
20 mmHg
